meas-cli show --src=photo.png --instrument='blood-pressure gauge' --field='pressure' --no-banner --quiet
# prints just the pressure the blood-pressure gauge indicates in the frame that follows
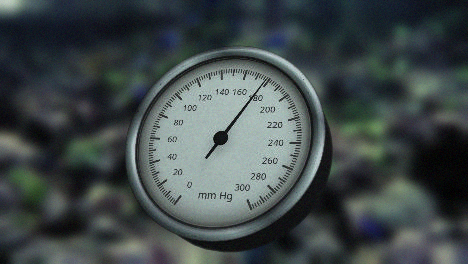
180 mmHg
